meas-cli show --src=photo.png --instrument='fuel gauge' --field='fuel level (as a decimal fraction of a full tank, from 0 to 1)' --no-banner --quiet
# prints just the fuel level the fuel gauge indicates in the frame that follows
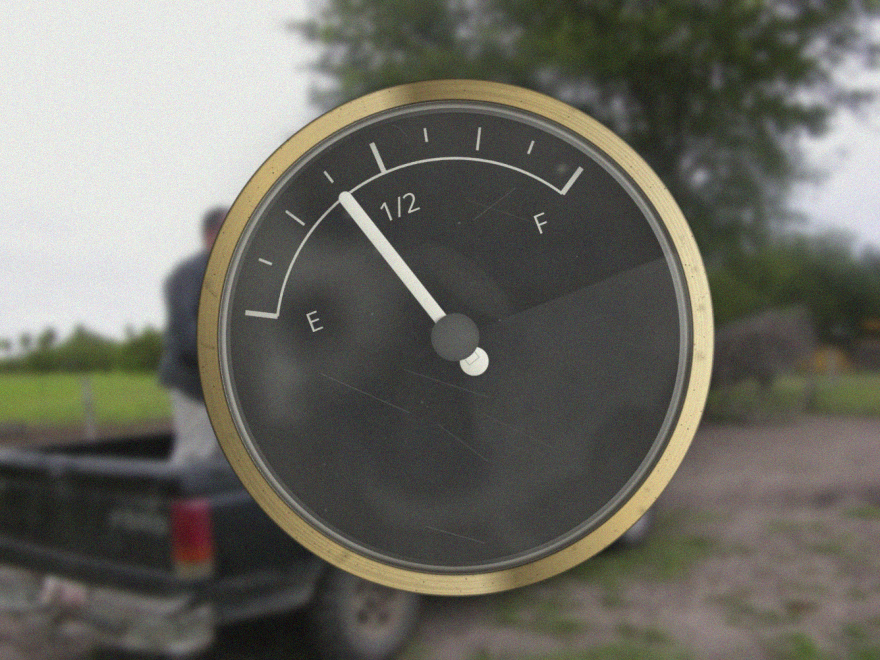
0.375
